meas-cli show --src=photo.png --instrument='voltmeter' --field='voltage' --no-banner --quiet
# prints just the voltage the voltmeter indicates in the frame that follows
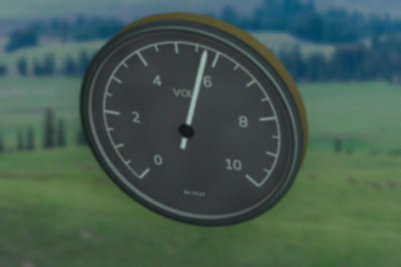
5.75 V
